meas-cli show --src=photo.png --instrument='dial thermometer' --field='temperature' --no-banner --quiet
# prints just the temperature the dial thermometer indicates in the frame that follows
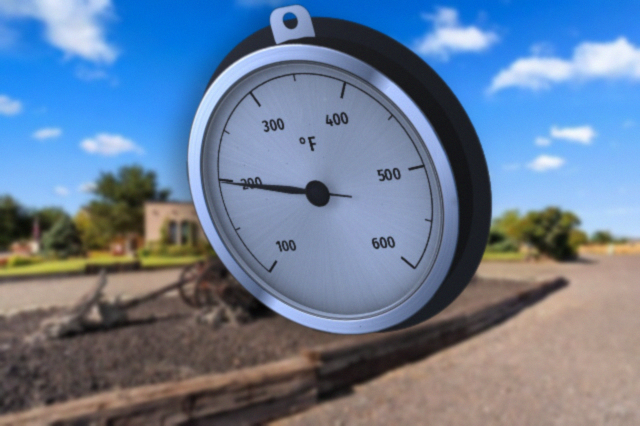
200 °F
